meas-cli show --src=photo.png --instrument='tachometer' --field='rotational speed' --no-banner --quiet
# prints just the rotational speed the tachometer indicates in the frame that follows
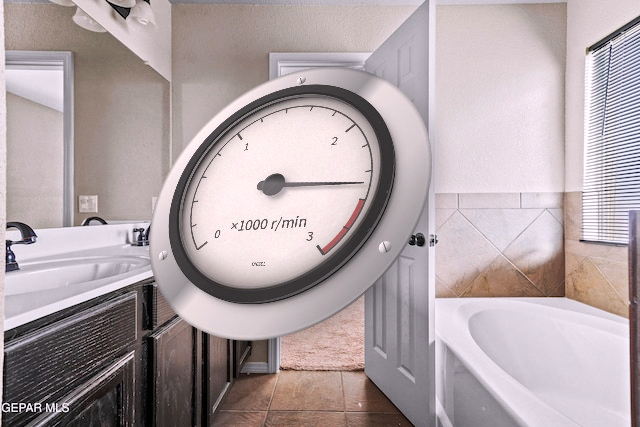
2500 rpm
